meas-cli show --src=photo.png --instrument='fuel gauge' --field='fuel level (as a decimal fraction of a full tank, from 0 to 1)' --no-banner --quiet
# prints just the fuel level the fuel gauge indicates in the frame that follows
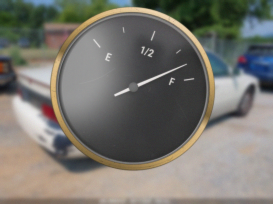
0.875
